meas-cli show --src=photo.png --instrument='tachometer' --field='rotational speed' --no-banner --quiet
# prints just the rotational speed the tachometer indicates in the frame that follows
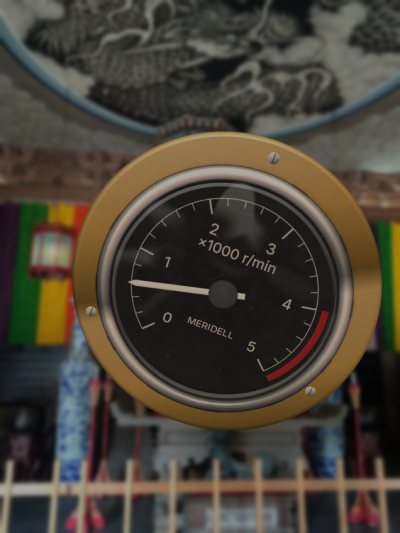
600 rpm
